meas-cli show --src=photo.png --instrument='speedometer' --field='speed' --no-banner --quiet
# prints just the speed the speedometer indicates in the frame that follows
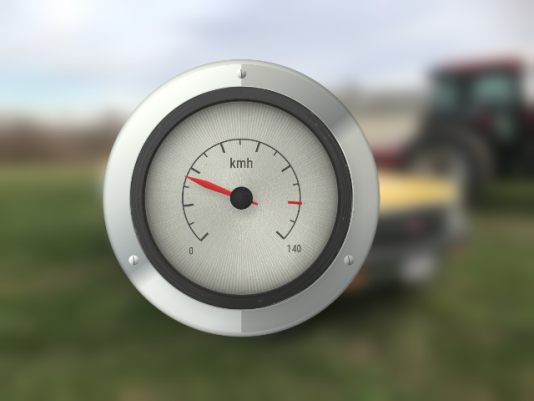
35 km/h
